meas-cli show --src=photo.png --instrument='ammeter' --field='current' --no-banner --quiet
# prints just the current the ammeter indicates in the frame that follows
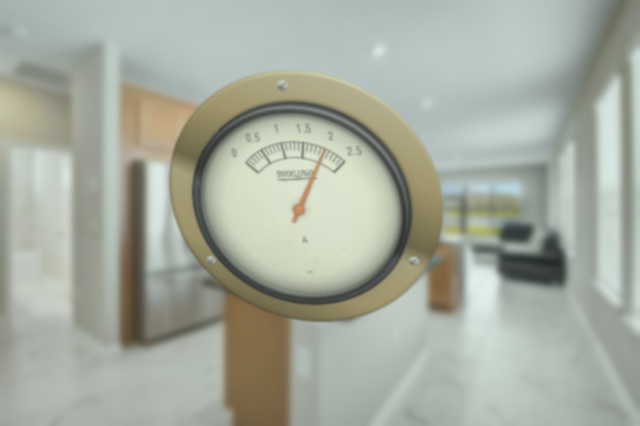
2 A
